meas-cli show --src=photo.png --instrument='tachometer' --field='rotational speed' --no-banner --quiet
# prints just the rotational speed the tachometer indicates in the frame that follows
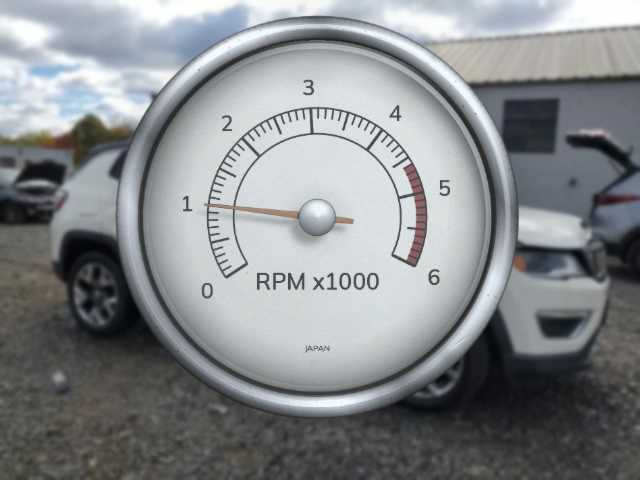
1000 rpm
